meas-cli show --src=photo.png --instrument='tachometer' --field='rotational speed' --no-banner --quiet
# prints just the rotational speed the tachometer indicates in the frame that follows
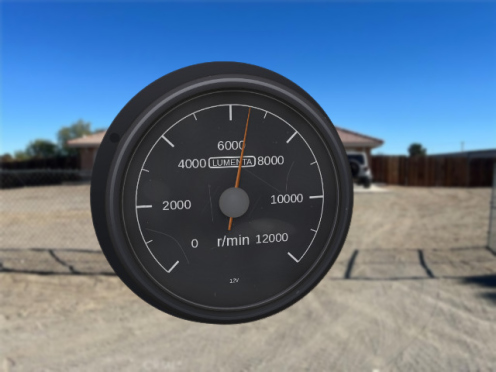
6500 rpm
